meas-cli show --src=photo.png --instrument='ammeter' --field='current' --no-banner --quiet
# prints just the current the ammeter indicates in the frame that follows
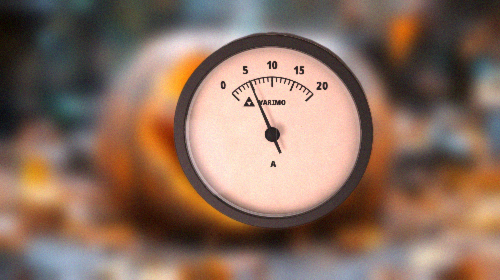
5 A
